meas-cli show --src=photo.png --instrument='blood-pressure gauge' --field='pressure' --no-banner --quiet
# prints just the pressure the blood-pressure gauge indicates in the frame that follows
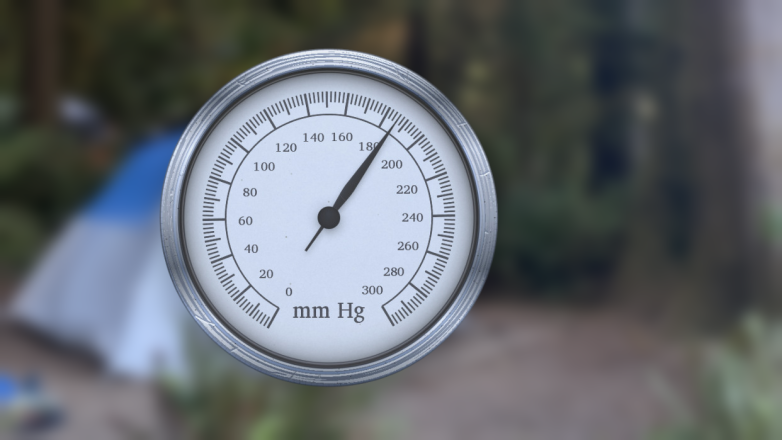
186 mmHg
